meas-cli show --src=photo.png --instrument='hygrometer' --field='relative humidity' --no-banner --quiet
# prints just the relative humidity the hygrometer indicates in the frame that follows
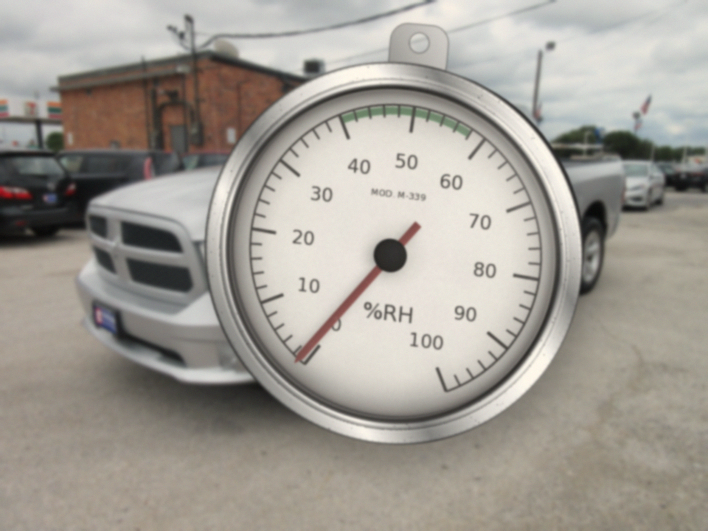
1 %
